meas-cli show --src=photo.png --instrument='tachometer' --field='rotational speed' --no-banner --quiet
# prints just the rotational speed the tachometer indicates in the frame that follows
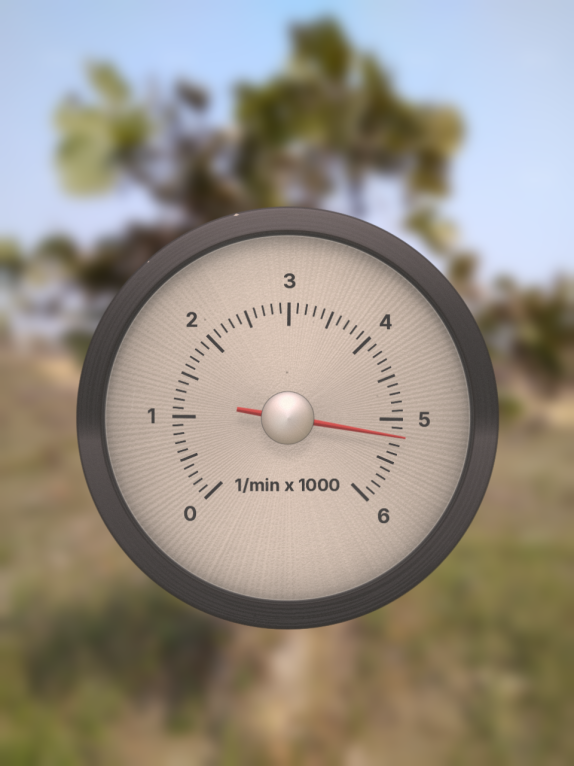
5200 rpm
